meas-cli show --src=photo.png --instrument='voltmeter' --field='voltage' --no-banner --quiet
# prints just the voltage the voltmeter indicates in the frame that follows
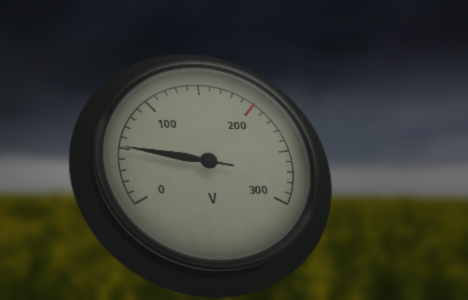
50 V
